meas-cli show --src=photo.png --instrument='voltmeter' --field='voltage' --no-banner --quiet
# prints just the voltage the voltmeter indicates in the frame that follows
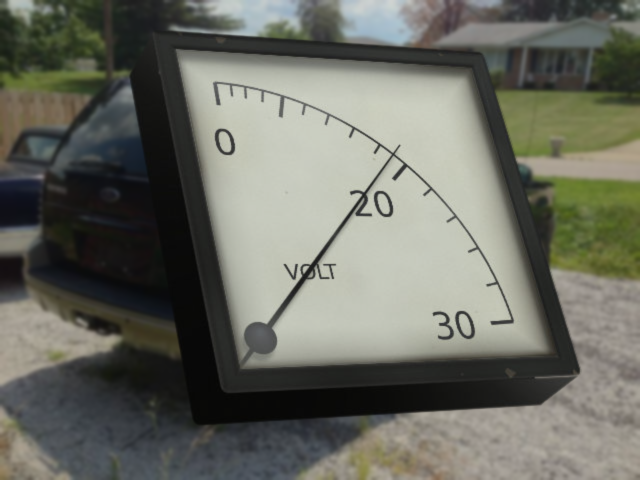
19 V
